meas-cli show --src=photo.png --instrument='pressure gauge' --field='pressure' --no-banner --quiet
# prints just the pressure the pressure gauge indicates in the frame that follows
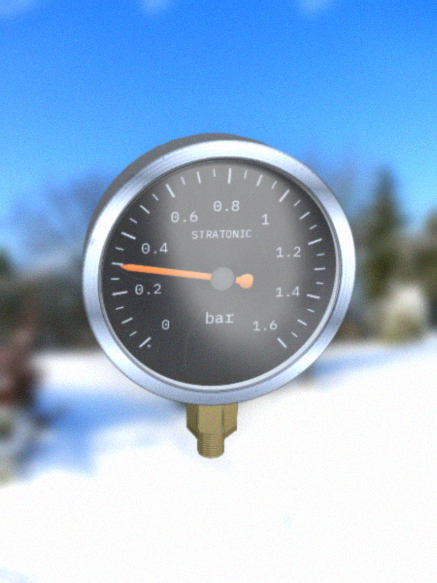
0.3 bar
